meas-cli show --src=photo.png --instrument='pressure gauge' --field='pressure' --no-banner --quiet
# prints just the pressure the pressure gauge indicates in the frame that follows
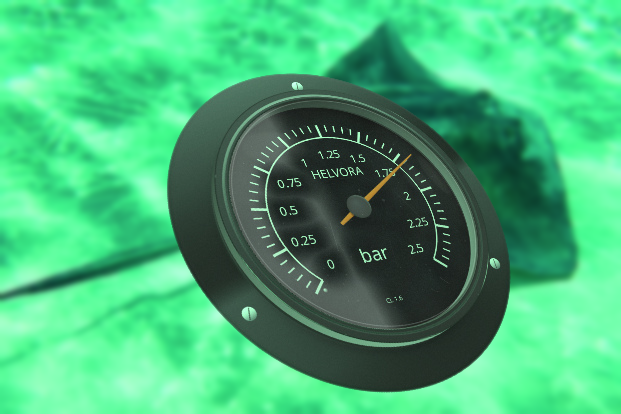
1.8 bar
